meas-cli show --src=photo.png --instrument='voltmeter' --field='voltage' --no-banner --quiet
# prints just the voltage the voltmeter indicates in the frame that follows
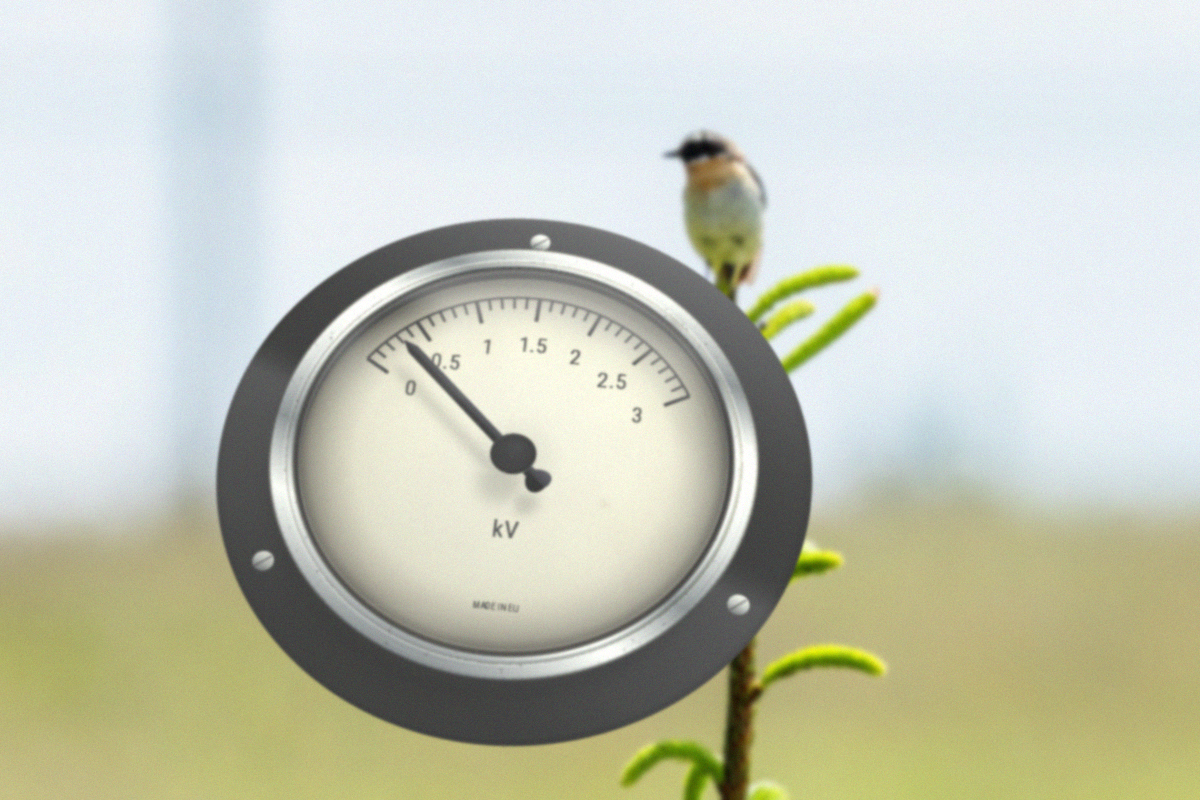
0.3 kV
